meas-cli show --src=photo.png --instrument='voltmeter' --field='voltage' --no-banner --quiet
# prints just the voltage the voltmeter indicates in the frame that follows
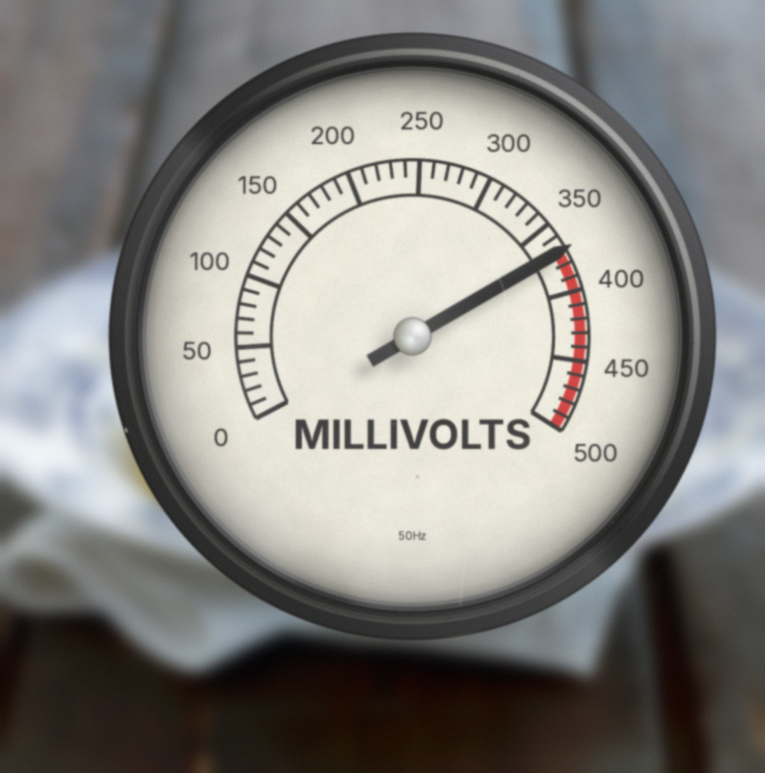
370 mV
